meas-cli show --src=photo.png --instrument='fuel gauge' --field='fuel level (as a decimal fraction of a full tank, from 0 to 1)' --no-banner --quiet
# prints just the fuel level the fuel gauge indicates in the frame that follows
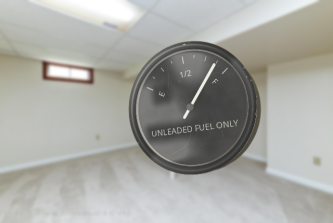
0.875
